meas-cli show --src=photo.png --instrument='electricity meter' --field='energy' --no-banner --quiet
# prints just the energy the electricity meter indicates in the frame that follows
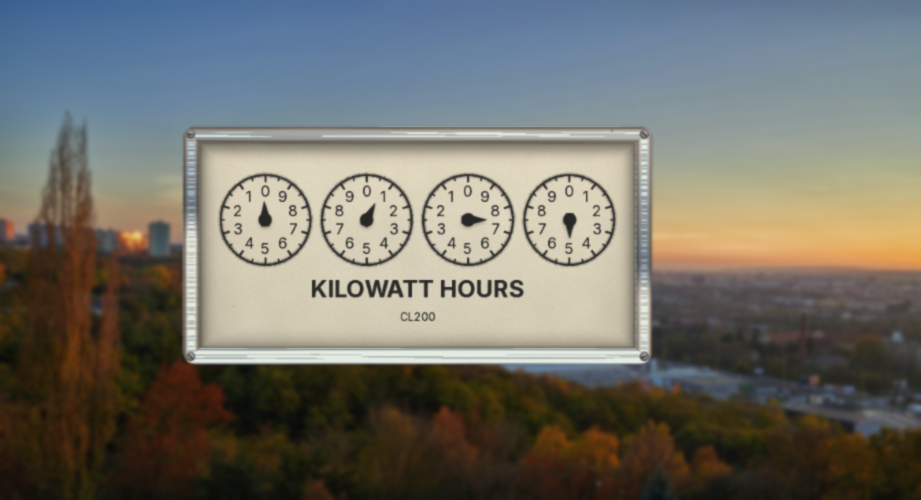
75 kWh
